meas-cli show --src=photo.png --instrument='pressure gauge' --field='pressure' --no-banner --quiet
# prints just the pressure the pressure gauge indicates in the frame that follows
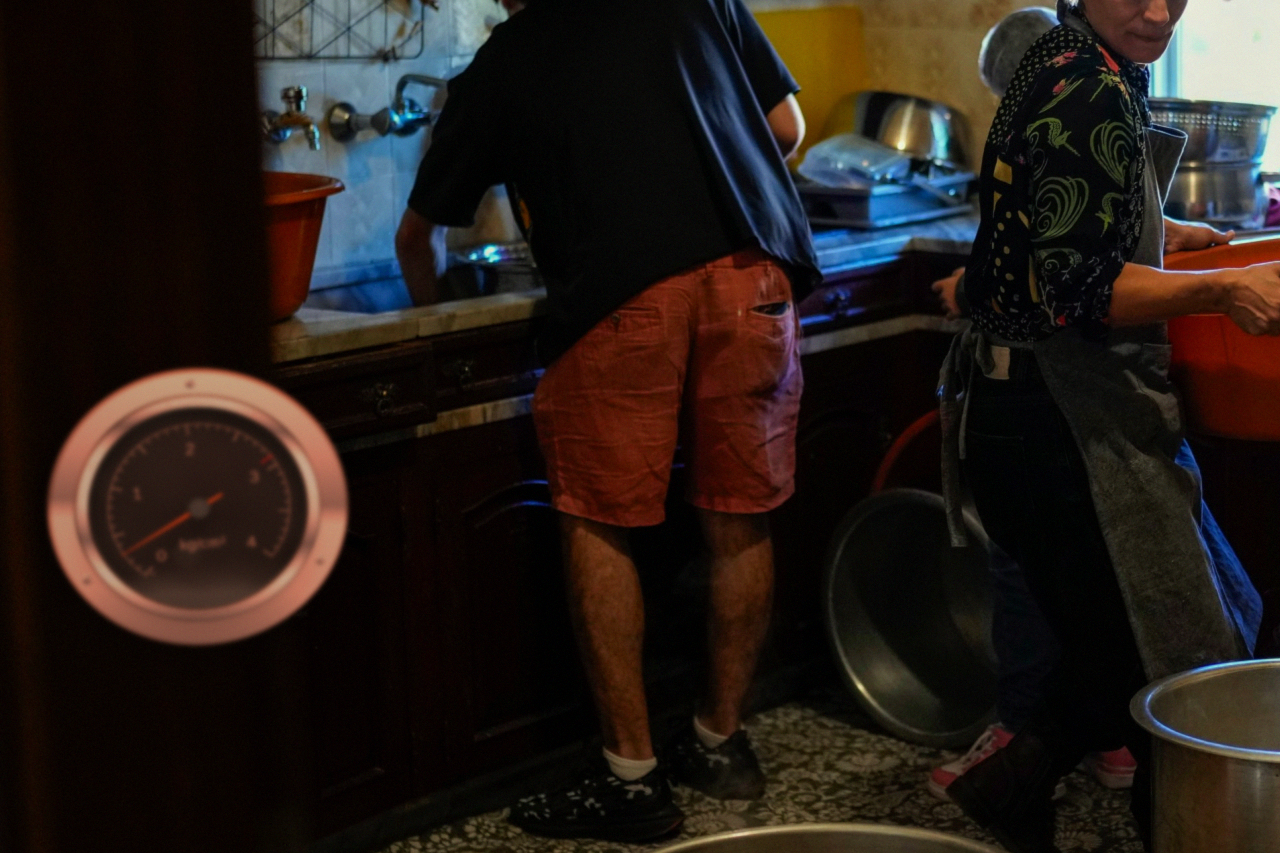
0.3 kg/cm²
